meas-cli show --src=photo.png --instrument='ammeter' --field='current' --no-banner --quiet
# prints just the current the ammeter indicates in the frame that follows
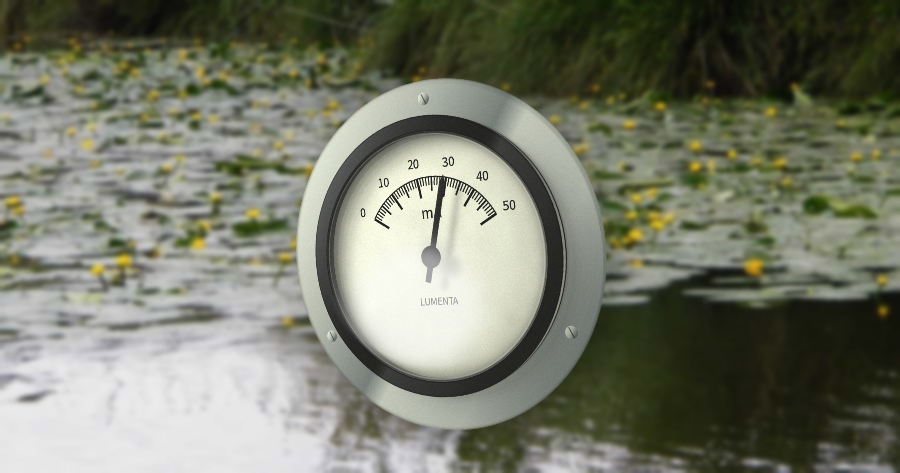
30 mA
